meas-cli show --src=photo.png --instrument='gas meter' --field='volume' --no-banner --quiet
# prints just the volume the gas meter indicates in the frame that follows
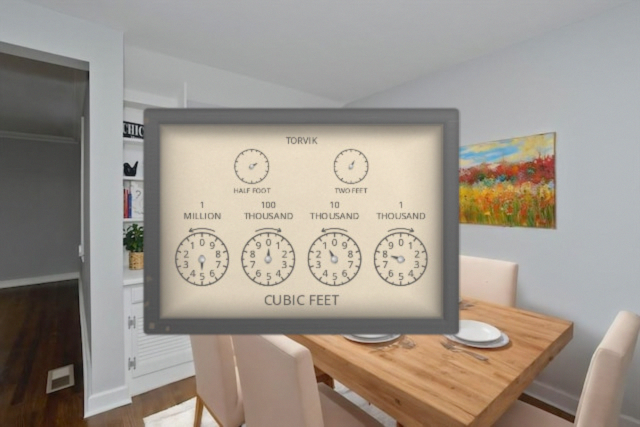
500800 ft³
